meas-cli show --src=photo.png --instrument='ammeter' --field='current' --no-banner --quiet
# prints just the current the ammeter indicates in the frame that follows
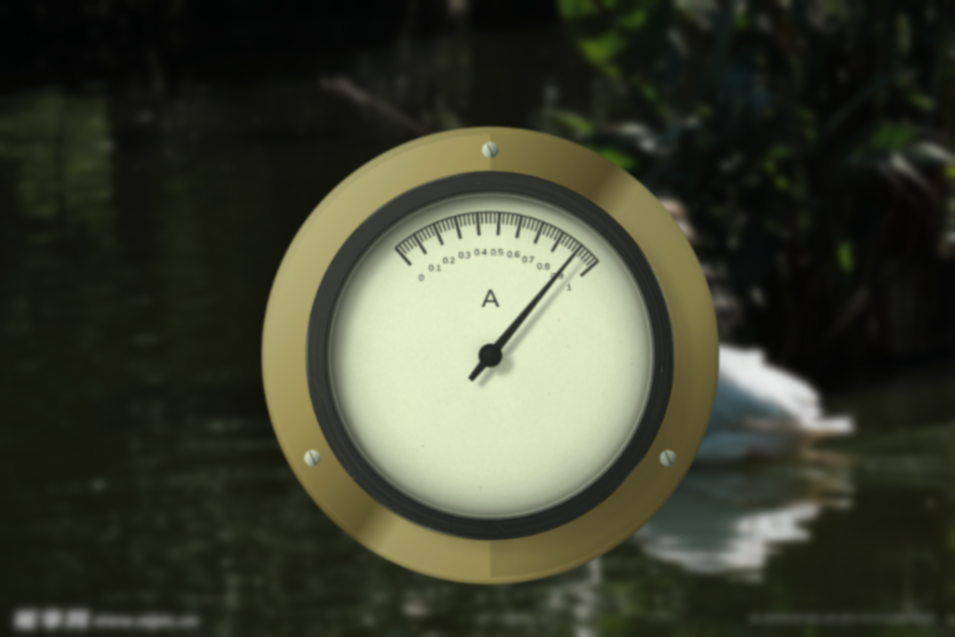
0.9 A
